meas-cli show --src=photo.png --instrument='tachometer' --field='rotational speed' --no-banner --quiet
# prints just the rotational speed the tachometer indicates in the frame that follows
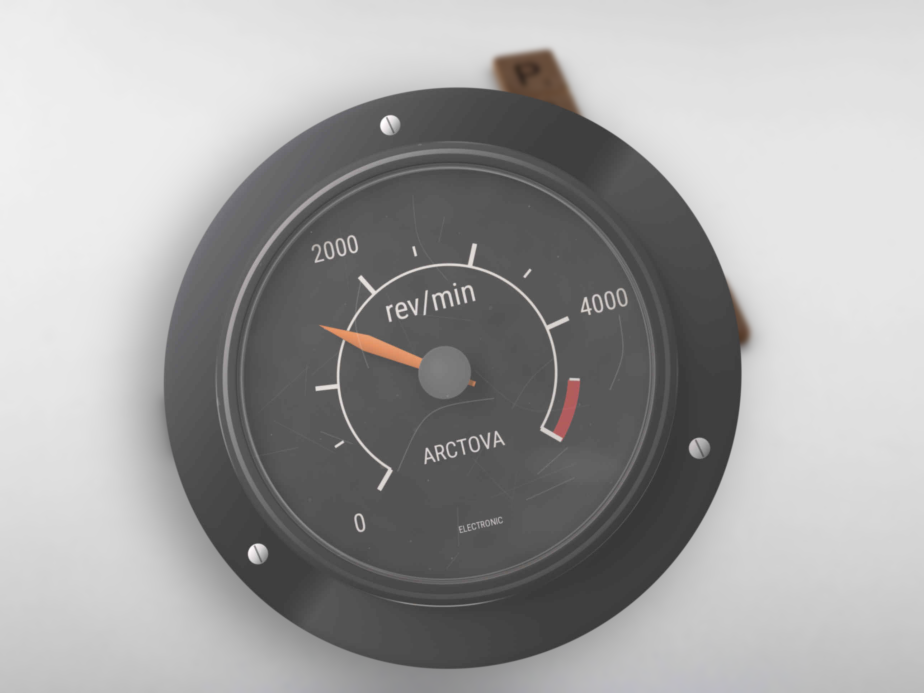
1500 rpm
